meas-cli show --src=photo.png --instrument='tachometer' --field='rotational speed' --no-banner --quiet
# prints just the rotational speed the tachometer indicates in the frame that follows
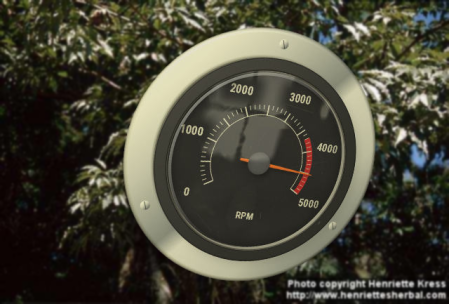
4500 rpm
